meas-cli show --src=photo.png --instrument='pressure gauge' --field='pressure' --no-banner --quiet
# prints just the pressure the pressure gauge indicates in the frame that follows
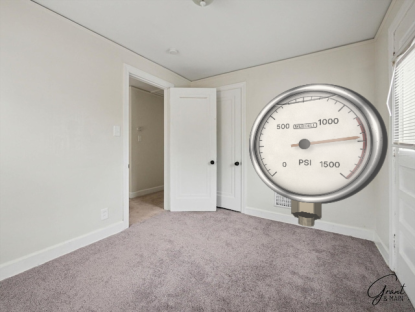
1225 psi
